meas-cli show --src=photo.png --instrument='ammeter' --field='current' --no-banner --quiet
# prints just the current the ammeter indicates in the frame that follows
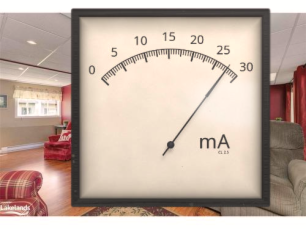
27.5 mA
